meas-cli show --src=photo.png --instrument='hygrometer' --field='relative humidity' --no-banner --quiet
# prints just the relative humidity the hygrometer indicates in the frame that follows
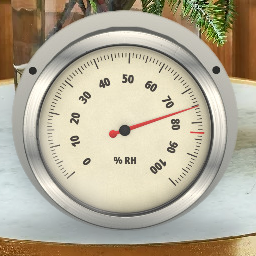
75 %
